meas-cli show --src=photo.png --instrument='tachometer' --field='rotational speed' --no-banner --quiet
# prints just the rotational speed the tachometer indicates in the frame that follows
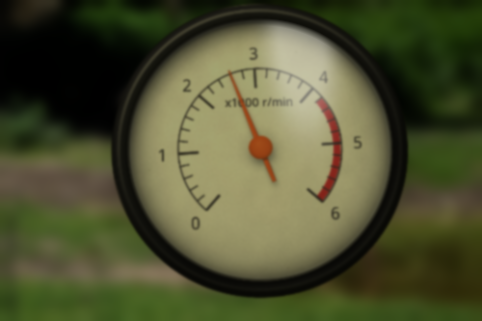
2600 rpm
